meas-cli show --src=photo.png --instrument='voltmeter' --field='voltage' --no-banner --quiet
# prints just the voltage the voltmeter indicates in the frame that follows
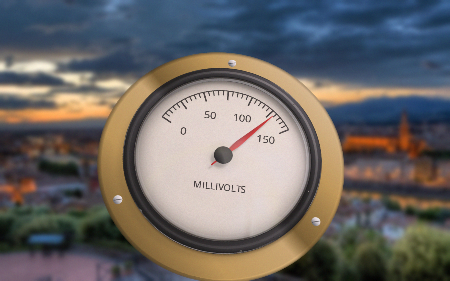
130 mV
